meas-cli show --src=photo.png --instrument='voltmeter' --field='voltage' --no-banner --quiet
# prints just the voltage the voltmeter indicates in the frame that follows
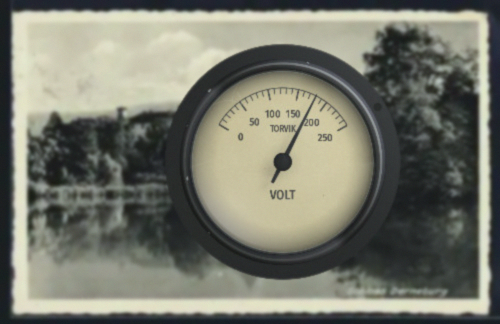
180 V
